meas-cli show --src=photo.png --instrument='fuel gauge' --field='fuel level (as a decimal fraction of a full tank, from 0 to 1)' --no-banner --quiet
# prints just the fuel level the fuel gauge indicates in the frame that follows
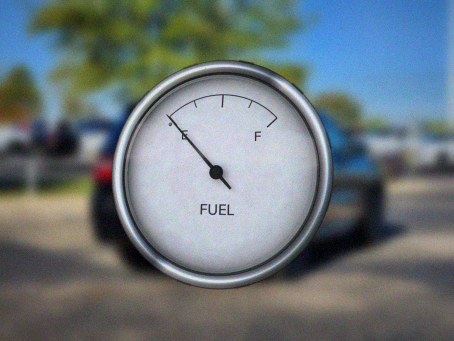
0
